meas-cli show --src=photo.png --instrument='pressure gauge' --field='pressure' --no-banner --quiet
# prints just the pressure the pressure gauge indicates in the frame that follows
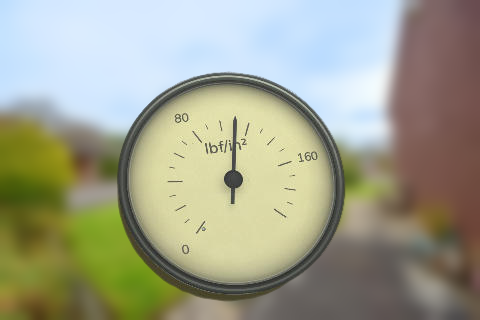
110 psi
